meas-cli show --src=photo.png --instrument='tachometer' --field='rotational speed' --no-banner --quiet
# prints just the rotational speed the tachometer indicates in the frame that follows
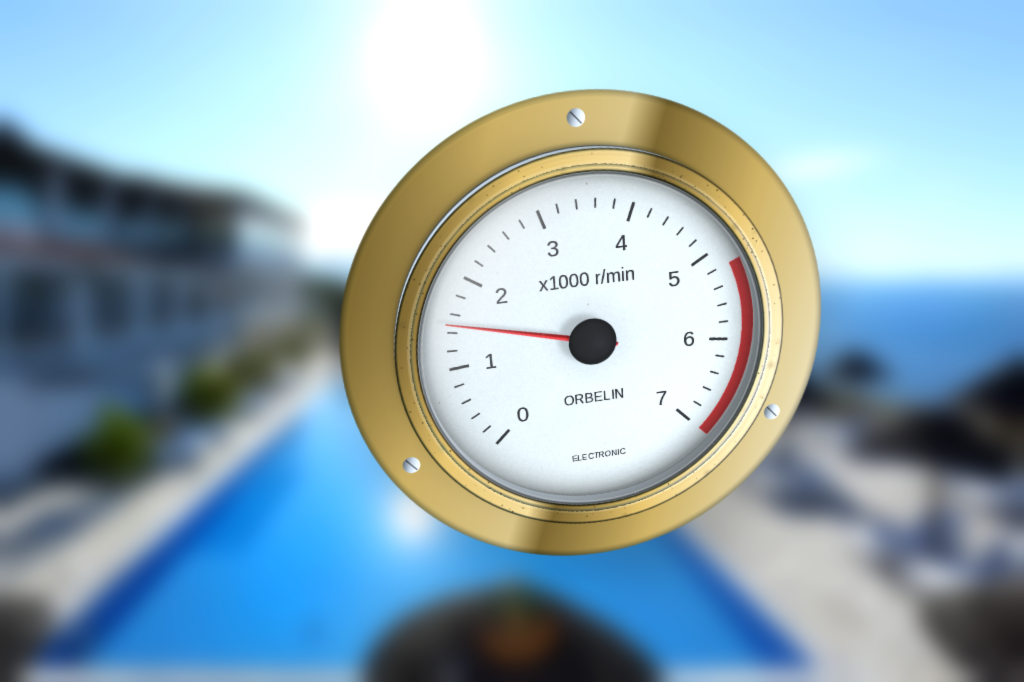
1500 rpm
